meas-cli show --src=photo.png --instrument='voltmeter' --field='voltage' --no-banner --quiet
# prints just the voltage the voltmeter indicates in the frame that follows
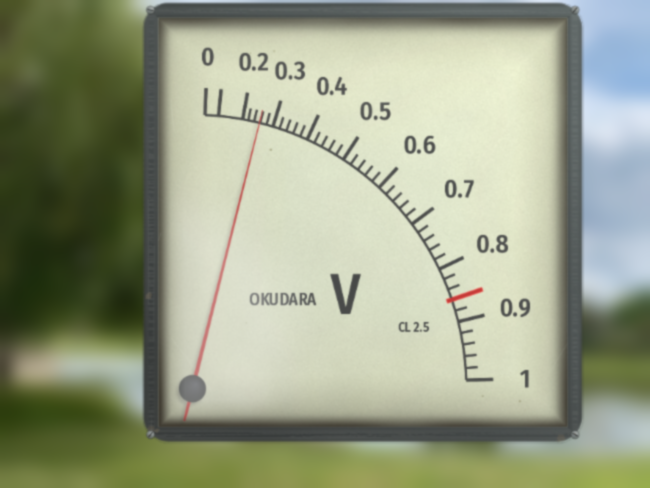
0.26 V
